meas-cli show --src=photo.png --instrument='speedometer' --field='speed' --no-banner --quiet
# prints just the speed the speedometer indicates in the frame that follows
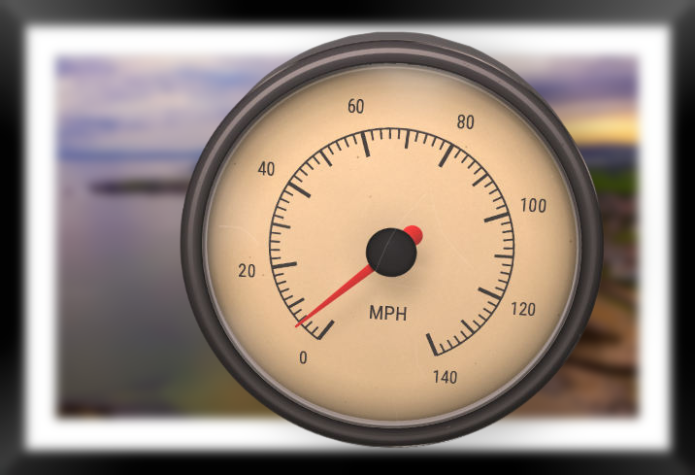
6 mph
